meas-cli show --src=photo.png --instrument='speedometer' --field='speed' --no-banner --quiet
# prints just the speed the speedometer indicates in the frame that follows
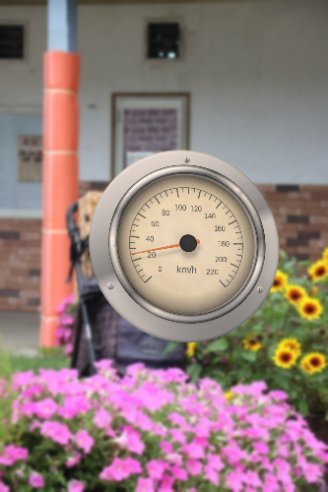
25 km/h
